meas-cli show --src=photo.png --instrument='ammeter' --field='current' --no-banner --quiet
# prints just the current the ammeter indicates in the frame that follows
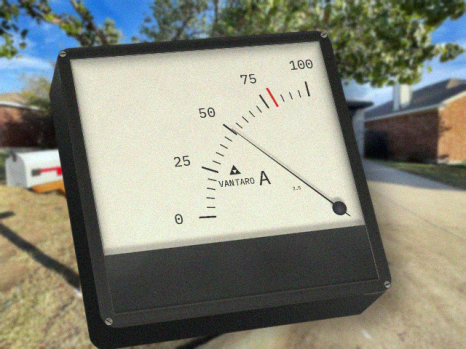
50 A
